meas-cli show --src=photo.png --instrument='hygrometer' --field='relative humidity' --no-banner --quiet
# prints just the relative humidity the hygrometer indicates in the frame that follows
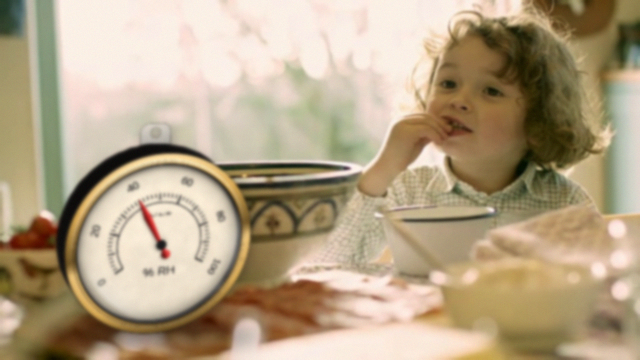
40 %
